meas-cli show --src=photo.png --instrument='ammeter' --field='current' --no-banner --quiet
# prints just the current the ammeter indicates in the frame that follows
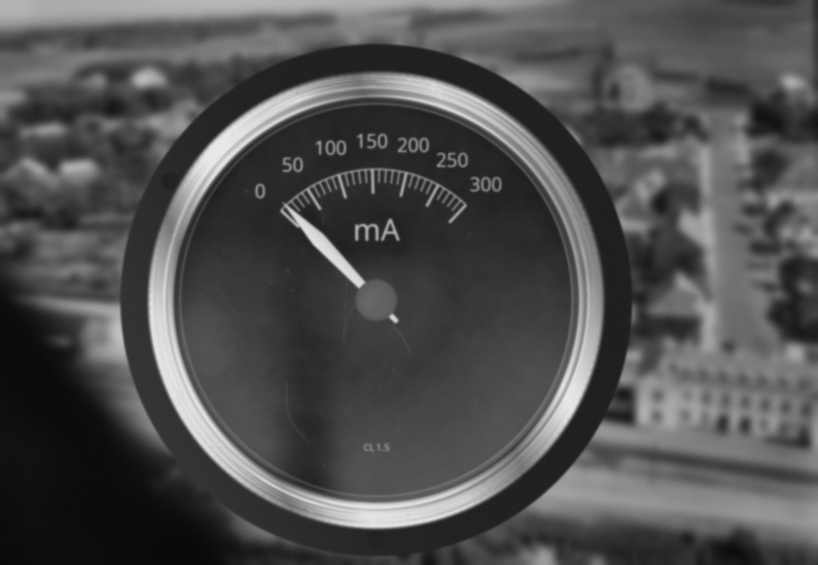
10 mA
